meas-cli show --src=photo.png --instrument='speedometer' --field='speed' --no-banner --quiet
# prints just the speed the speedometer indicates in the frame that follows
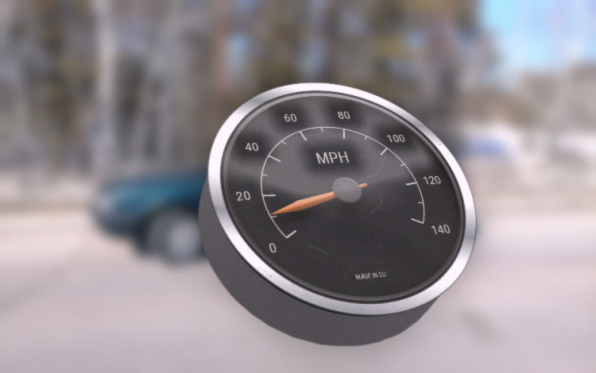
10 mph
